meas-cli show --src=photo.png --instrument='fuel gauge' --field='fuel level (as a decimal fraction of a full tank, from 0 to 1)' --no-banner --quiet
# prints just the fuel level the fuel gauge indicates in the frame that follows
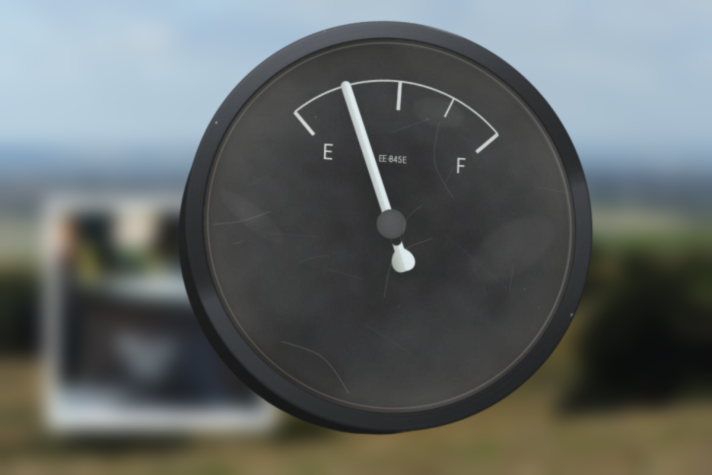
0.25
